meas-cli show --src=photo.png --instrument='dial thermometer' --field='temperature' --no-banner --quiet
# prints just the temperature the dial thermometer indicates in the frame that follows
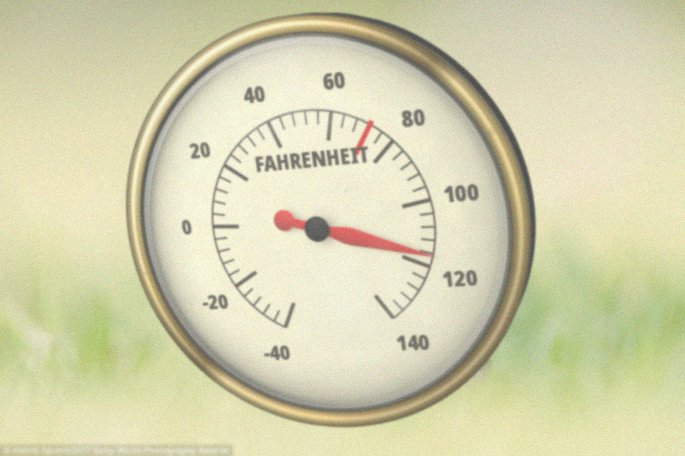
116 °F
